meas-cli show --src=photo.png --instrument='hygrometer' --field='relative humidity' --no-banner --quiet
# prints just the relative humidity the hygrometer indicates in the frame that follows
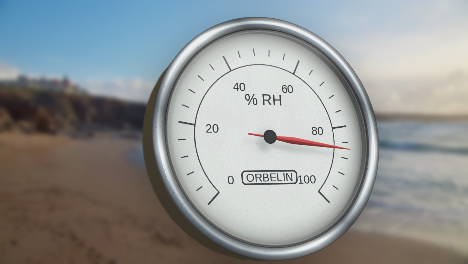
86 %
